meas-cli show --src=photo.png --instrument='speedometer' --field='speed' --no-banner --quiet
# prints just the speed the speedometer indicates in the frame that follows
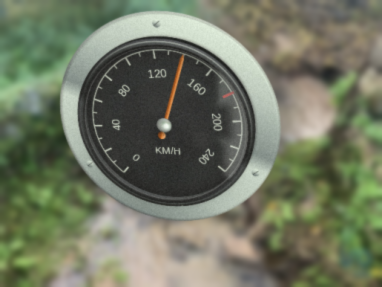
140 km/h
